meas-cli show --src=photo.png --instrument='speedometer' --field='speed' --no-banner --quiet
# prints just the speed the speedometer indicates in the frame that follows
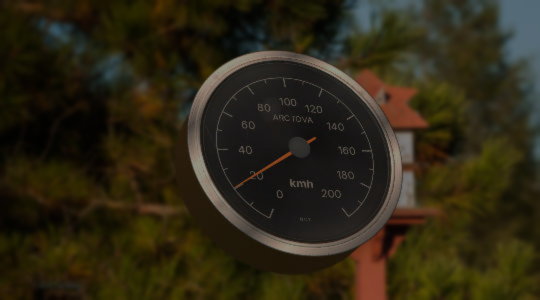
20 km/h
